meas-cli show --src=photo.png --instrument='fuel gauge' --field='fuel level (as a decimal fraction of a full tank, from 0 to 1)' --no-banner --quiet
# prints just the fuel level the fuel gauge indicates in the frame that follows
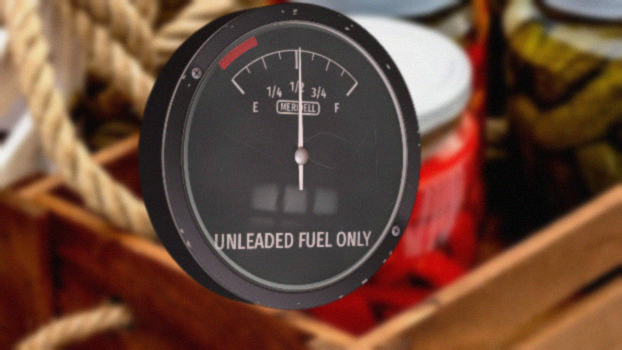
0.5
